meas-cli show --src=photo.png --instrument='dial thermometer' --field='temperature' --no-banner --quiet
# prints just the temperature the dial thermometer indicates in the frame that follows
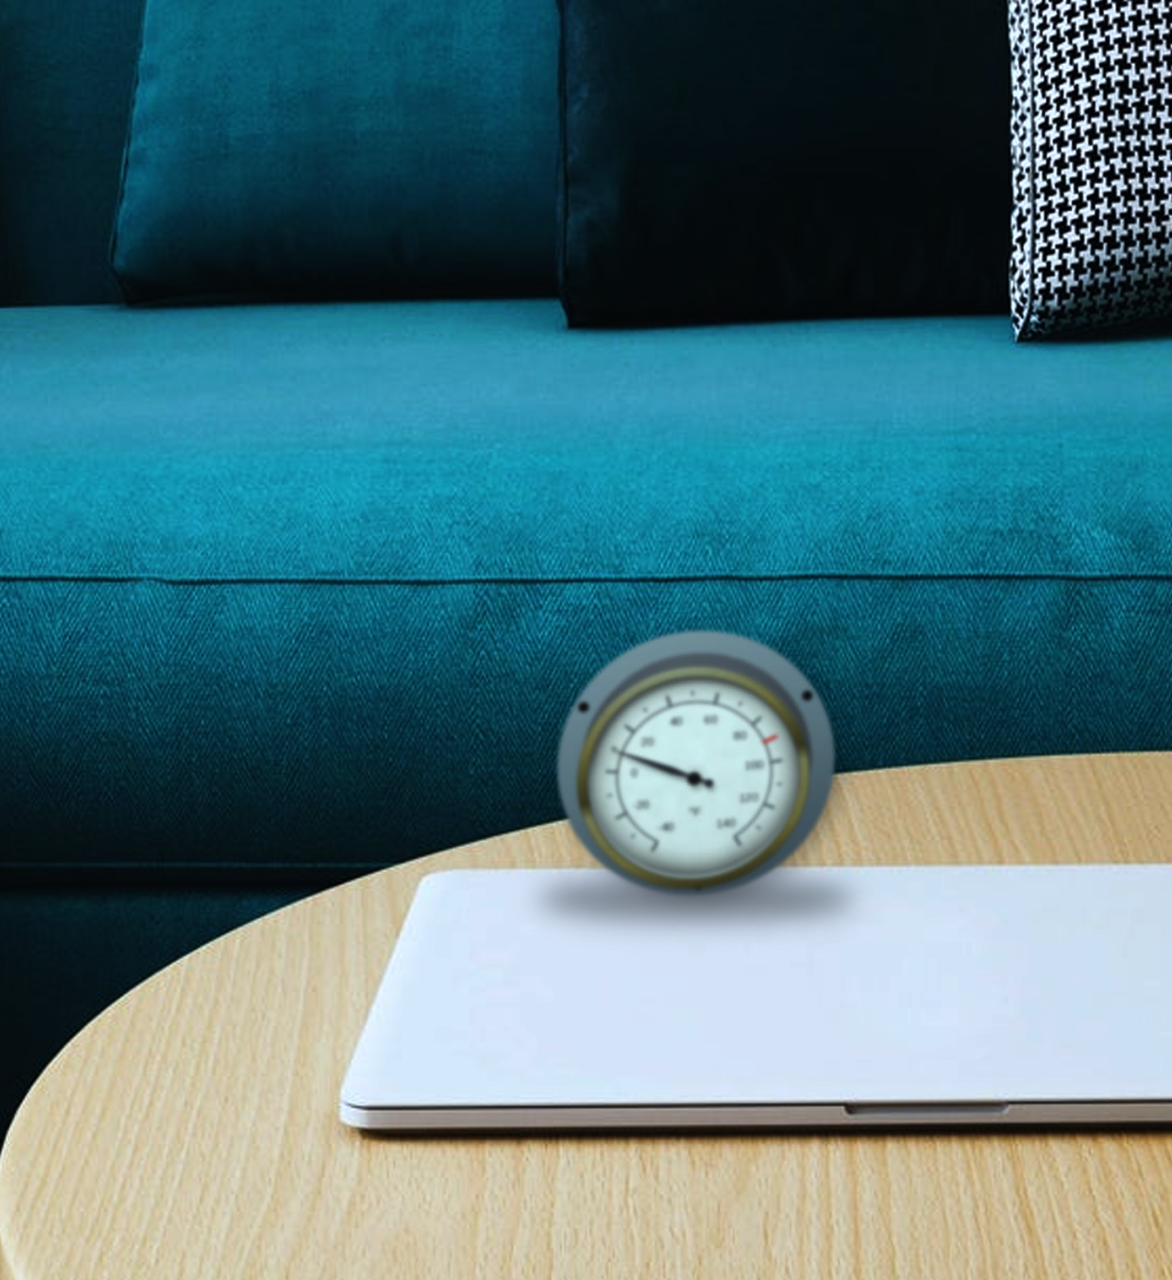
10 °F
